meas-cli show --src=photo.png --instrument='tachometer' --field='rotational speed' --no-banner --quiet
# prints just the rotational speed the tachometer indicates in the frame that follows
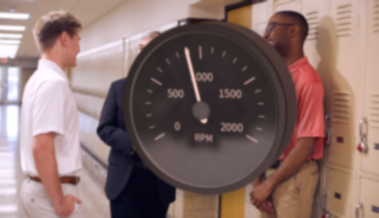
900 rpm
